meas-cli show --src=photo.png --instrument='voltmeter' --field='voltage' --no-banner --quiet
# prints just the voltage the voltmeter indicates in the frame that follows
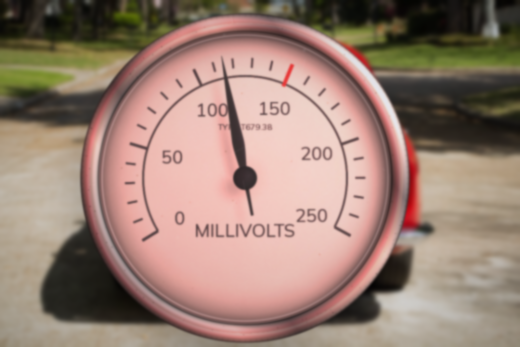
115 mV
